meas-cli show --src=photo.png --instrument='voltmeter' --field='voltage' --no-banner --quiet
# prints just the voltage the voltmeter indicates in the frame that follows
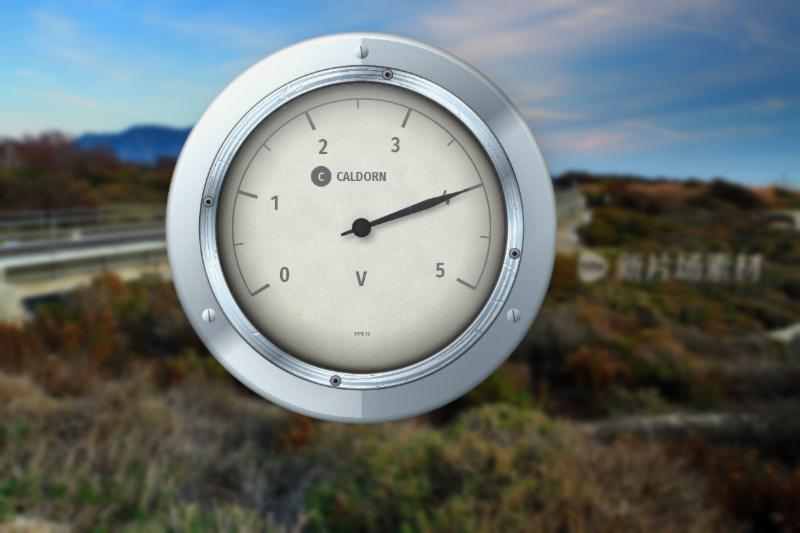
4 V
